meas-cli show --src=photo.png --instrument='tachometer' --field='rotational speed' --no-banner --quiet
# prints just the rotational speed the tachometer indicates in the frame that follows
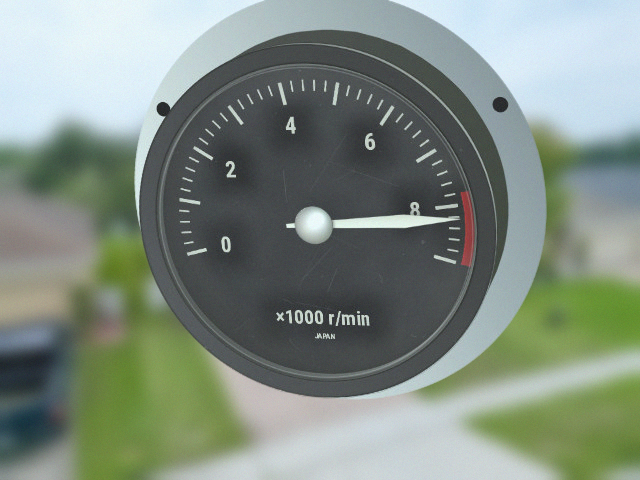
8200 rpm
